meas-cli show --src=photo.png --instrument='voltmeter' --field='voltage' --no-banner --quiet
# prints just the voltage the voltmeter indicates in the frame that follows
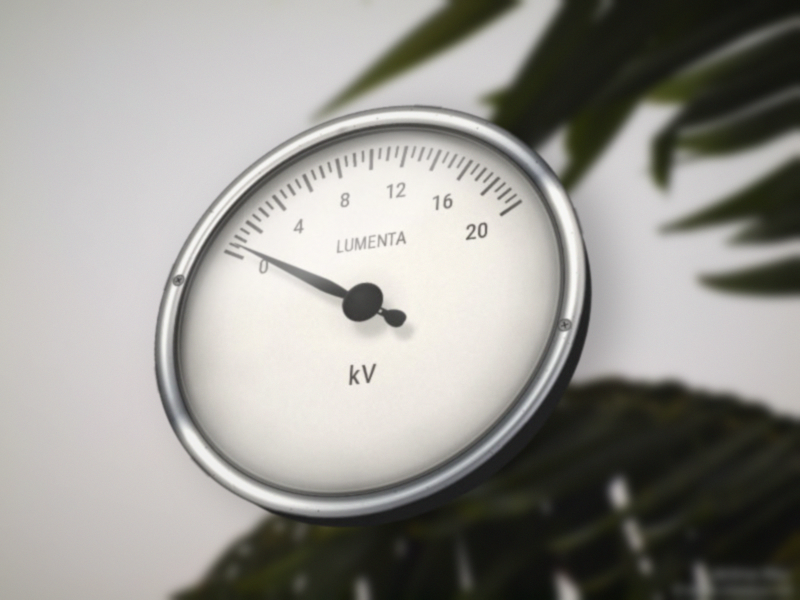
0.5 kV
